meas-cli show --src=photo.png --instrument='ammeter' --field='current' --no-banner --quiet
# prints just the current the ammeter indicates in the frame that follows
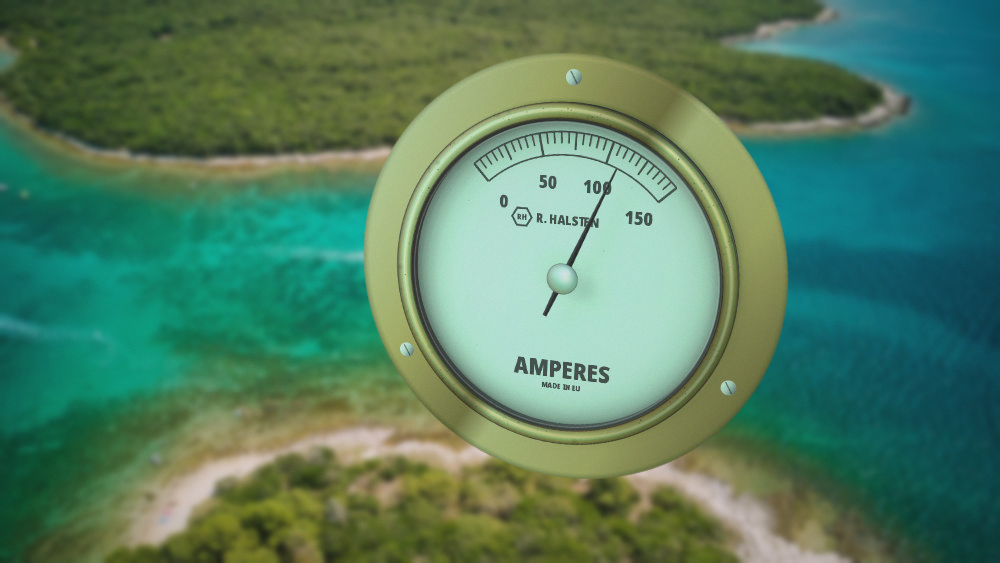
110 A
